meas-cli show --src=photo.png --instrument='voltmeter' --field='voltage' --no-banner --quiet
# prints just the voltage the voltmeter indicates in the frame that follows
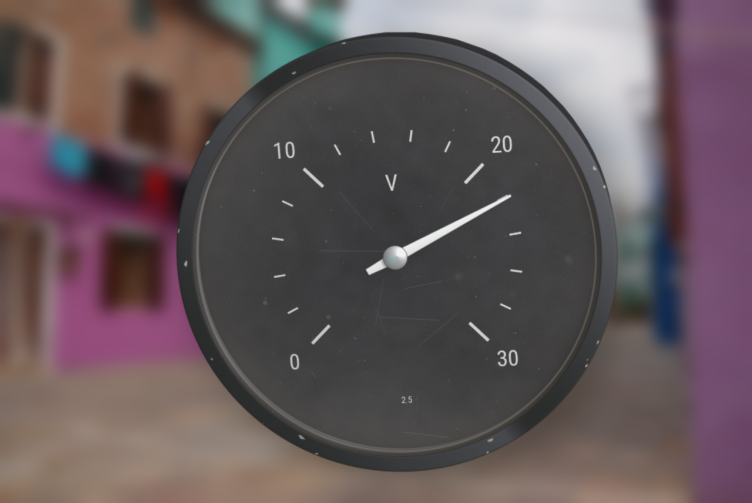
22 V
